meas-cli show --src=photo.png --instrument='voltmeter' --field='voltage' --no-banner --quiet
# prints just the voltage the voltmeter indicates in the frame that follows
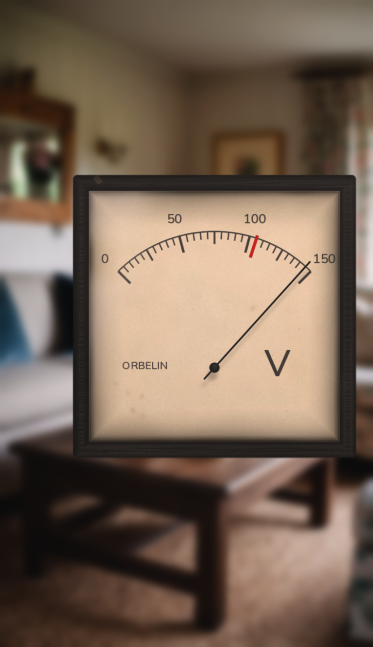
145 V
